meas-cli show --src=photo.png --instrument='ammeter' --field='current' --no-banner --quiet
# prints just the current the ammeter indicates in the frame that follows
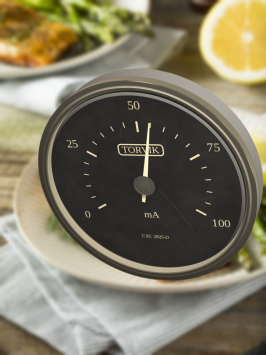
55 mA
